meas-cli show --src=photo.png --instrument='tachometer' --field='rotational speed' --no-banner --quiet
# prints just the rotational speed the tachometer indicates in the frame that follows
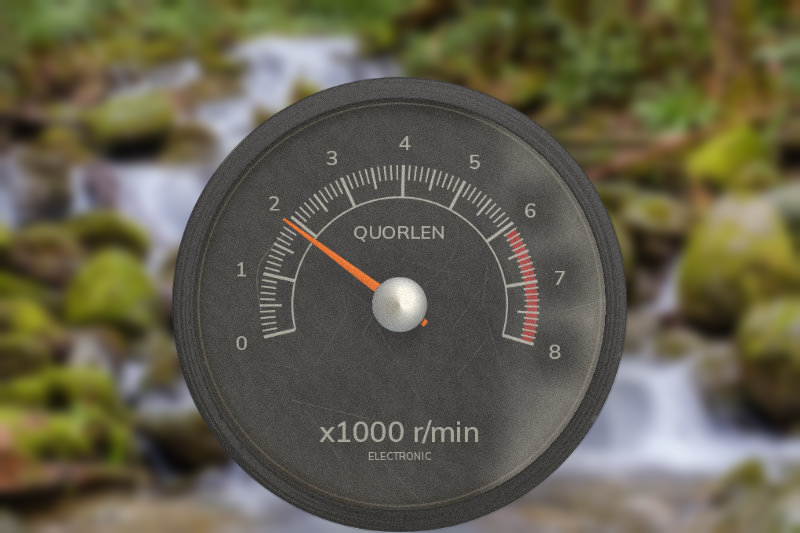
1900 rpm
